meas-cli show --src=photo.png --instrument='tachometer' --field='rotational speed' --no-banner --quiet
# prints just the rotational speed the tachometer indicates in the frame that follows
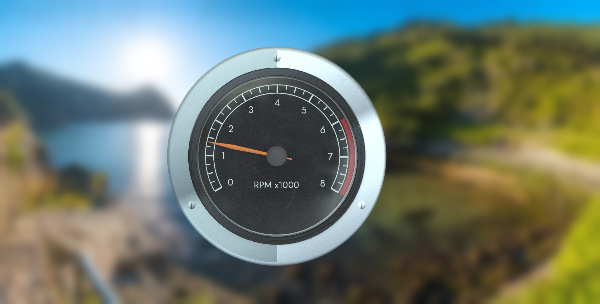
1375 rpm
